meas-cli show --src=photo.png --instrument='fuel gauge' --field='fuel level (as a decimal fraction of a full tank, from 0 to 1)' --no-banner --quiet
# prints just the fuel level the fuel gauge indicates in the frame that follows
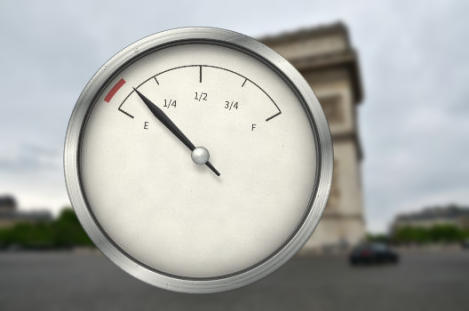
0.125
